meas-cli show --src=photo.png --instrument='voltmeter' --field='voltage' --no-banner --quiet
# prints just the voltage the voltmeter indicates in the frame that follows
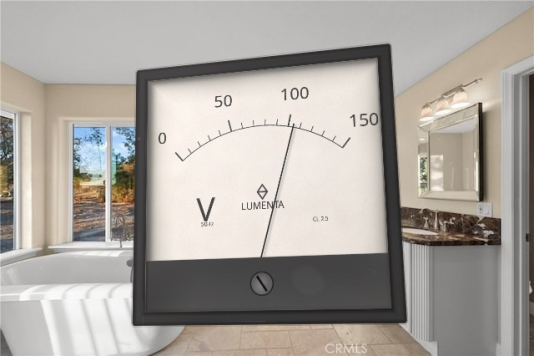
105 V
